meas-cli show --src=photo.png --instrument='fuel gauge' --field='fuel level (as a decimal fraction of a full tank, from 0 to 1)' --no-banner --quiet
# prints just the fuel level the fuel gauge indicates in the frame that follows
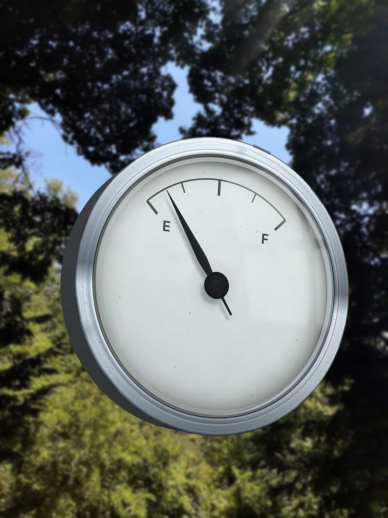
0.125
